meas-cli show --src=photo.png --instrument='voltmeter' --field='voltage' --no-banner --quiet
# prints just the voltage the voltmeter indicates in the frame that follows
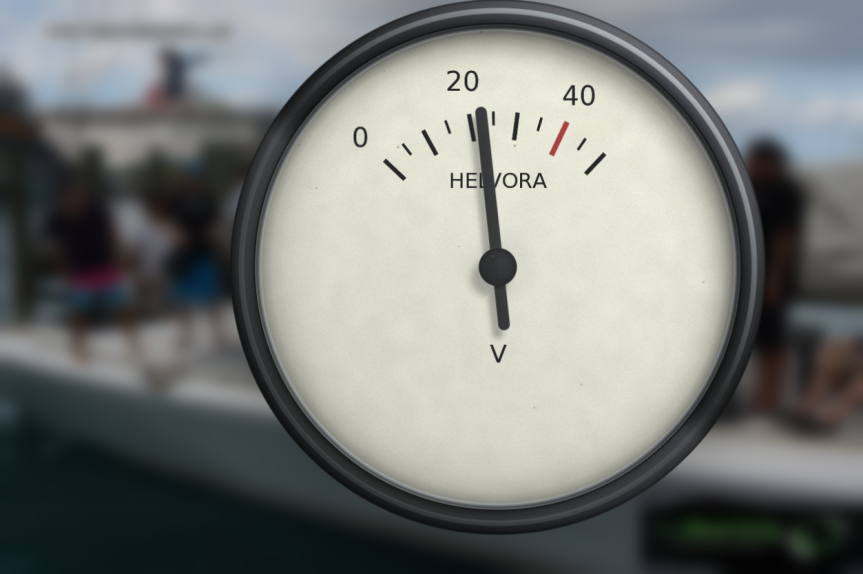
22.5 V
